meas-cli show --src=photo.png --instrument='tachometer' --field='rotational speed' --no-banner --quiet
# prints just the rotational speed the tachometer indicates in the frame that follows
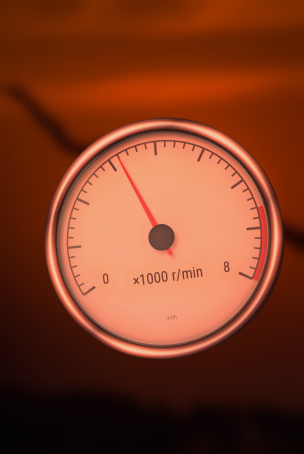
3200 rpm
